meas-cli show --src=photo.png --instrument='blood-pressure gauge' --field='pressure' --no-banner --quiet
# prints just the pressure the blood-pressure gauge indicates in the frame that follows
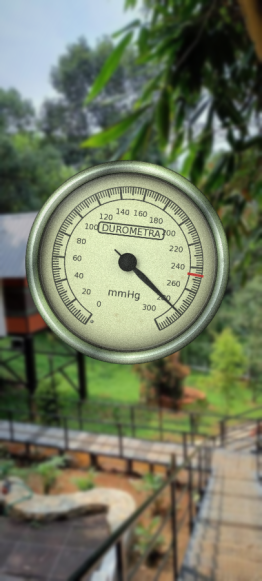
280 mmHg
